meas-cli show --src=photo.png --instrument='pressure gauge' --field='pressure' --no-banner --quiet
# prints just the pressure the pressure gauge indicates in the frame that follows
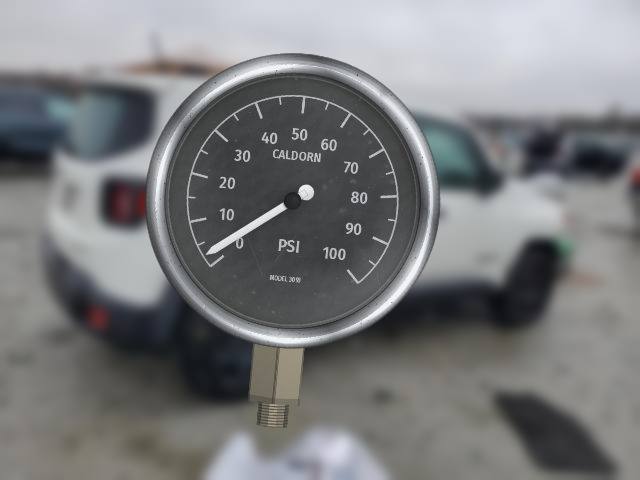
2.5 psi
